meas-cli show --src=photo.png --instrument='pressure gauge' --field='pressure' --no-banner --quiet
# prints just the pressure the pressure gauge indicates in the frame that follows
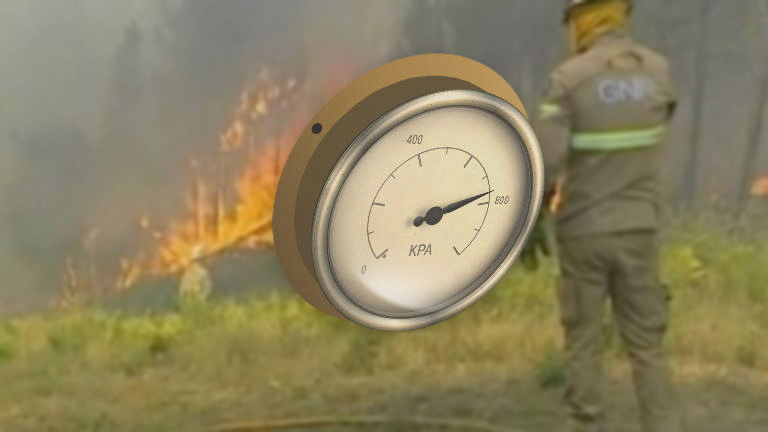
750 kPa
